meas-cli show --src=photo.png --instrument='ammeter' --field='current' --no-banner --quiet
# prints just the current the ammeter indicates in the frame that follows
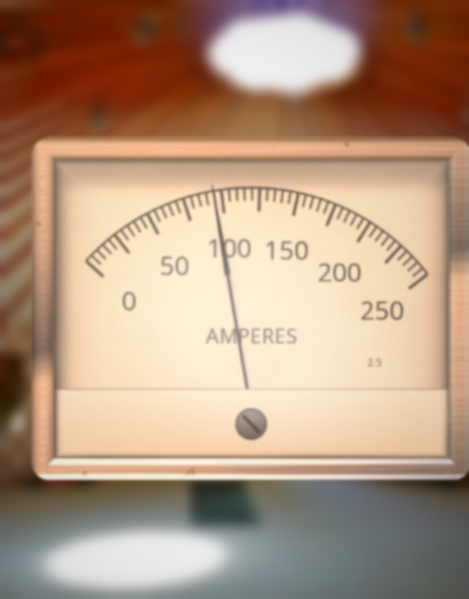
95 A
